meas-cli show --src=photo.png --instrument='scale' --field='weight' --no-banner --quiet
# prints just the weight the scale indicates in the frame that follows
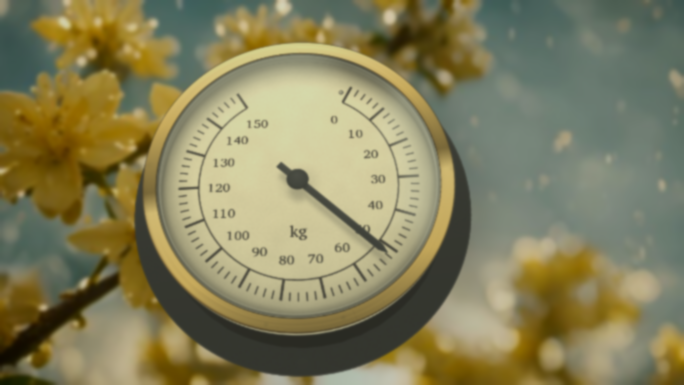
52 kg
